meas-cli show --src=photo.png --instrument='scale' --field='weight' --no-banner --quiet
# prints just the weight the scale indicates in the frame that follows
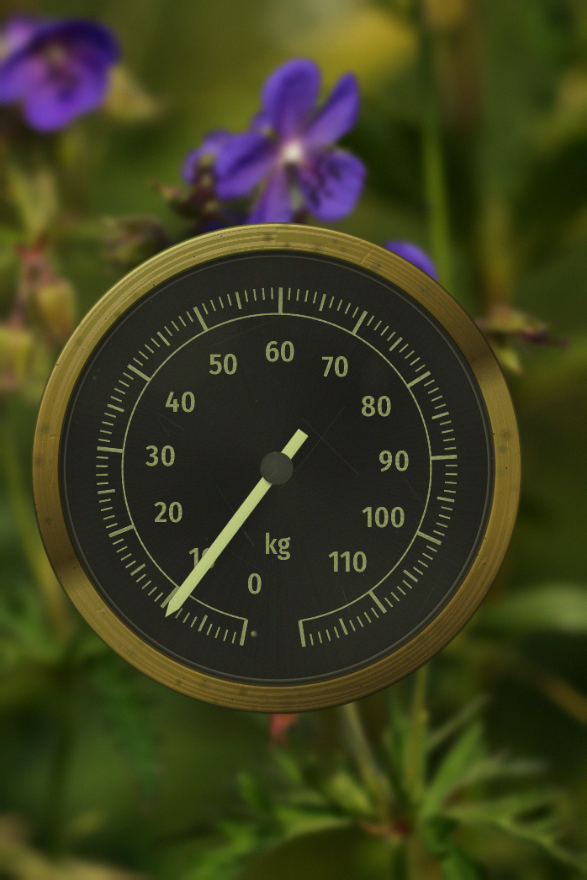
9 kg
